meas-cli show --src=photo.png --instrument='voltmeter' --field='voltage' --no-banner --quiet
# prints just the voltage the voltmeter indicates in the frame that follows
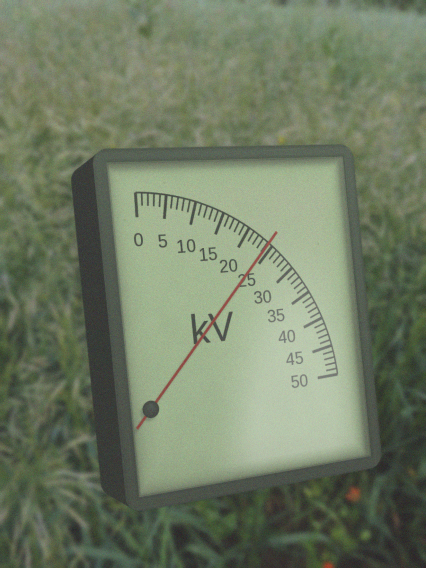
24 kV
